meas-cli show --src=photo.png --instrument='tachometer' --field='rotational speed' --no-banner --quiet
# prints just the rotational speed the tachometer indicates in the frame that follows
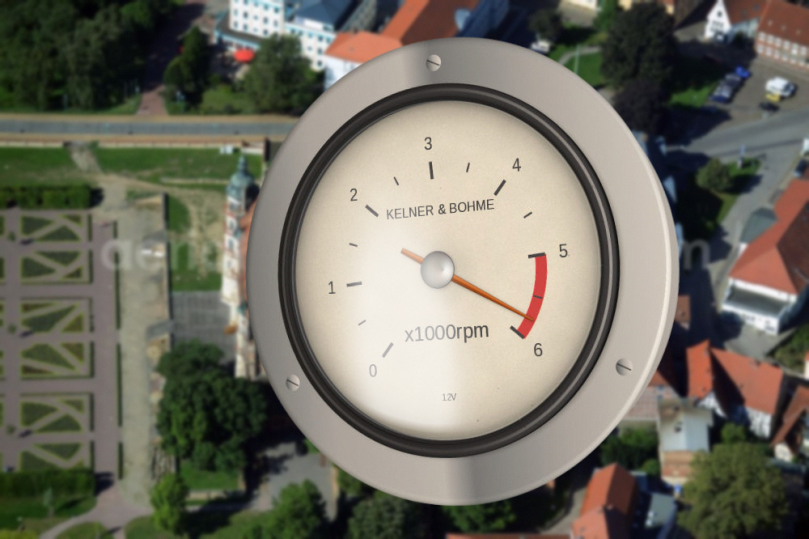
5750 rpm
